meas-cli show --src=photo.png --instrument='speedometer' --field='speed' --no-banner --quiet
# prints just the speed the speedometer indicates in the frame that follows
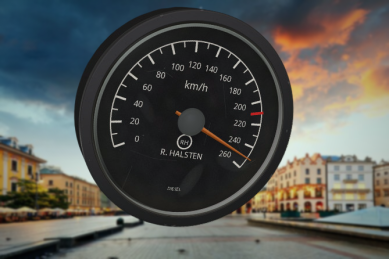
250 km/h
